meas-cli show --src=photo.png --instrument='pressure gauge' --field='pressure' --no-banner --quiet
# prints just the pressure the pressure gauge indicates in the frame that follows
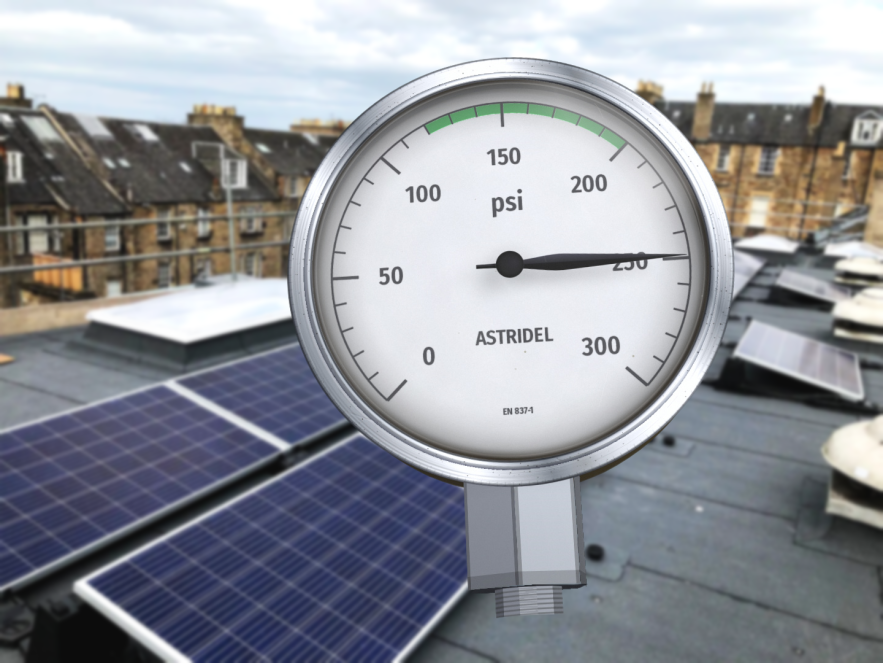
250 psi
